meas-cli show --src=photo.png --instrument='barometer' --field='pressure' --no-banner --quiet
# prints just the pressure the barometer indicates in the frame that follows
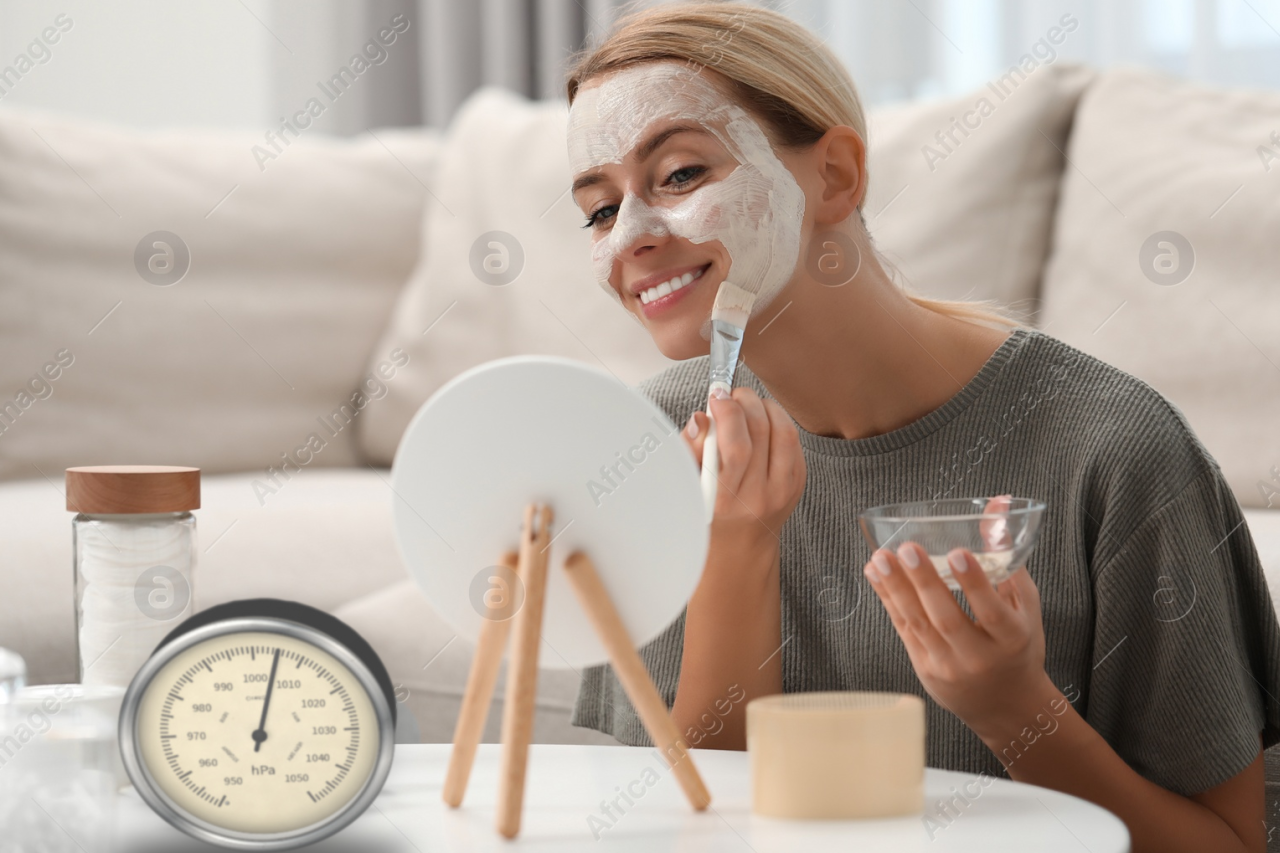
1005 hPa
